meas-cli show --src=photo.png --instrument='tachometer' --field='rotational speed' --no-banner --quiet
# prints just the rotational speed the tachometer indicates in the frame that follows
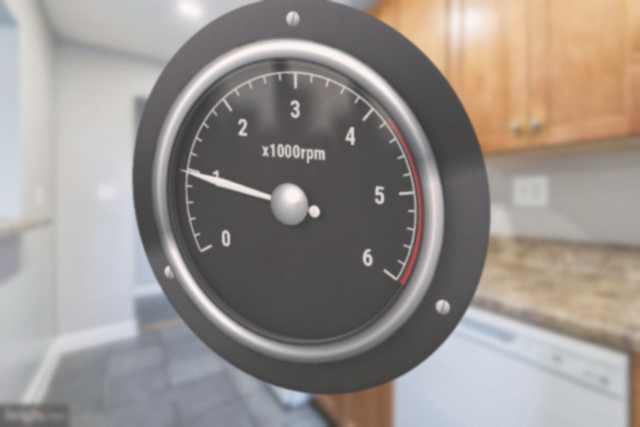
1000 rpm
